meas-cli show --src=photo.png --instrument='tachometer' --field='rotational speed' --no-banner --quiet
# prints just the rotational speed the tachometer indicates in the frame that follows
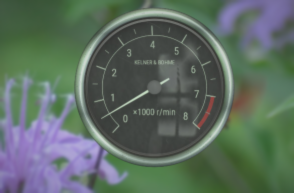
500 rpm
